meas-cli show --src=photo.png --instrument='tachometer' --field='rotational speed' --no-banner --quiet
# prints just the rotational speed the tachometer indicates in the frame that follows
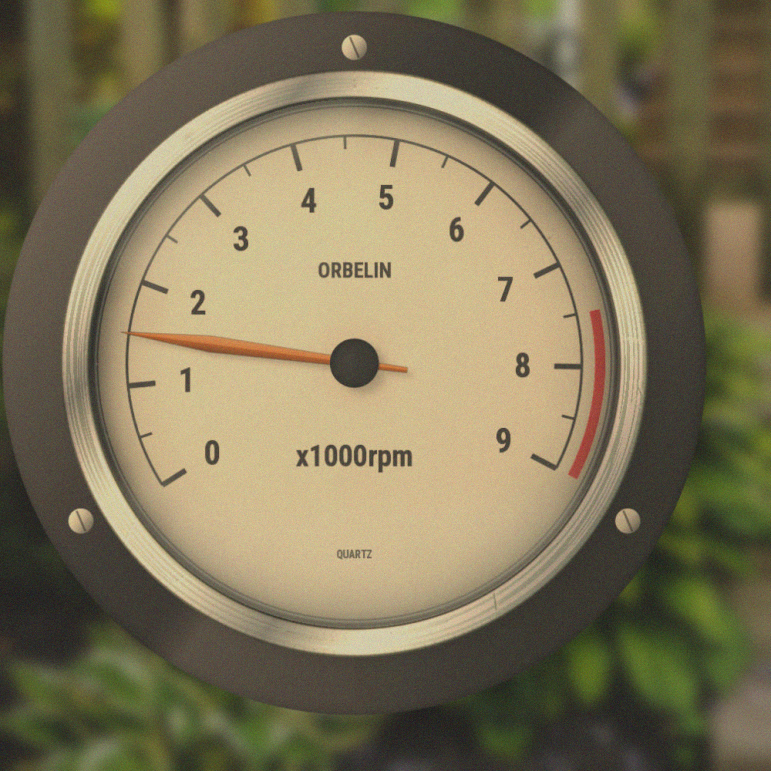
1500 rpm
